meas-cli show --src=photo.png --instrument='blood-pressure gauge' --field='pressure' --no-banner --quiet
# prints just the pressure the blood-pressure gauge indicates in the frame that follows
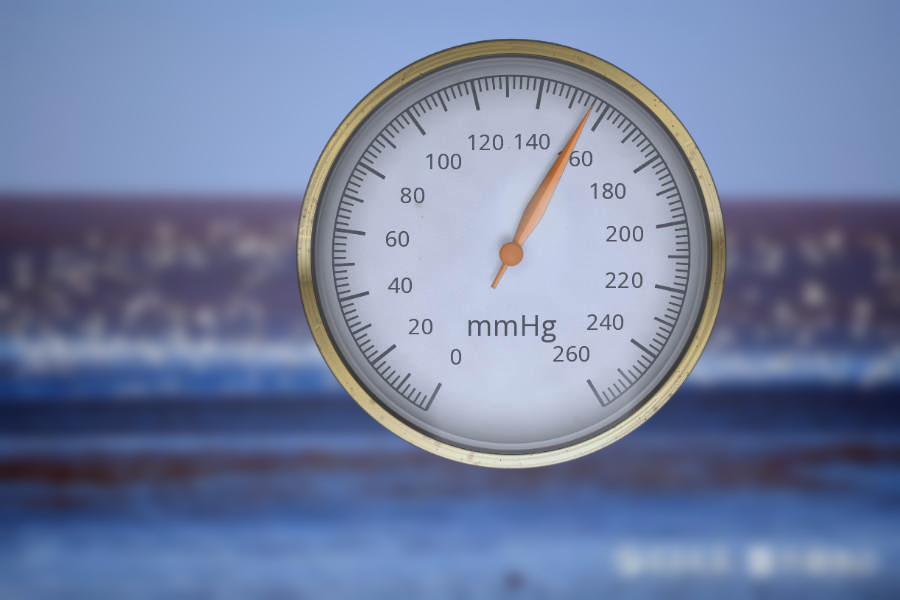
156 mmHg
